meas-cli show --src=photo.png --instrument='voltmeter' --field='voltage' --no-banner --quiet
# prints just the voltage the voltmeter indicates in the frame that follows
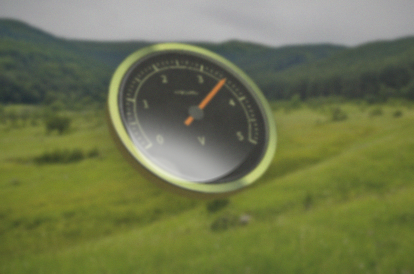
3.5 V
